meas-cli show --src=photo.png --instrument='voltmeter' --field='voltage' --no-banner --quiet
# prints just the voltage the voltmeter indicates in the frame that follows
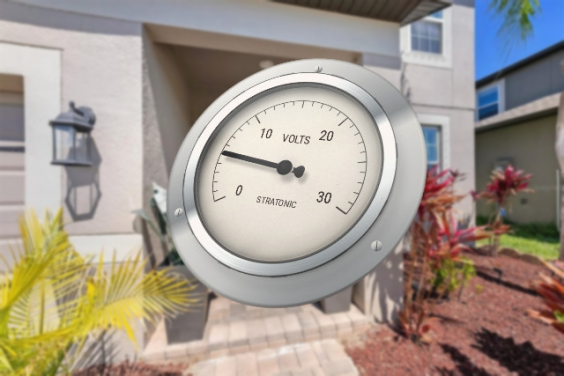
5 V
